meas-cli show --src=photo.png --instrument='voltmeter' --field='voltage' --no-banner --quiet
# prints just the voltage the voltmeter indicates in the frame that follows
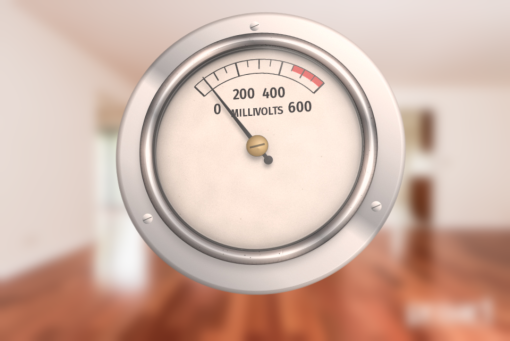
50 mV
